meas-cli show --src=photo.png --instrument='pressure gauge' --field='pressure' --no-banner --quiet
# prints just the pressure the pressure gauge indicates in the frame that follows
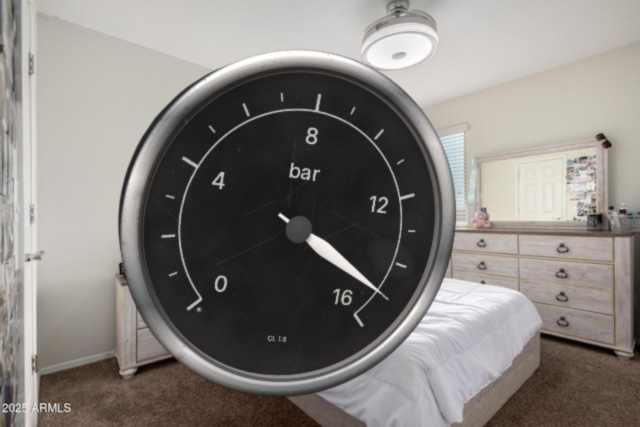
15 bar
